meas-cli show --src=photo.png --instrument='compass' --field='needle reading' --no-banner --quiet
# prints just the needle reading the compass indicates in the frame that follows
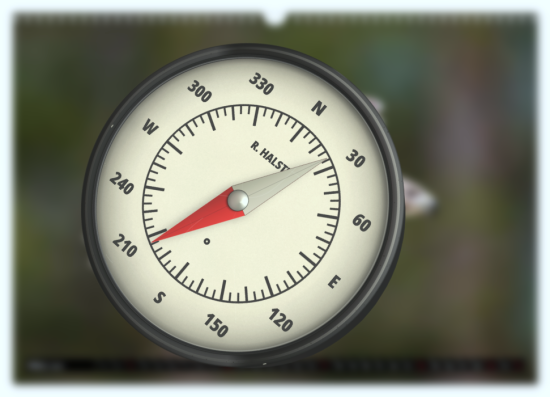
205 °
